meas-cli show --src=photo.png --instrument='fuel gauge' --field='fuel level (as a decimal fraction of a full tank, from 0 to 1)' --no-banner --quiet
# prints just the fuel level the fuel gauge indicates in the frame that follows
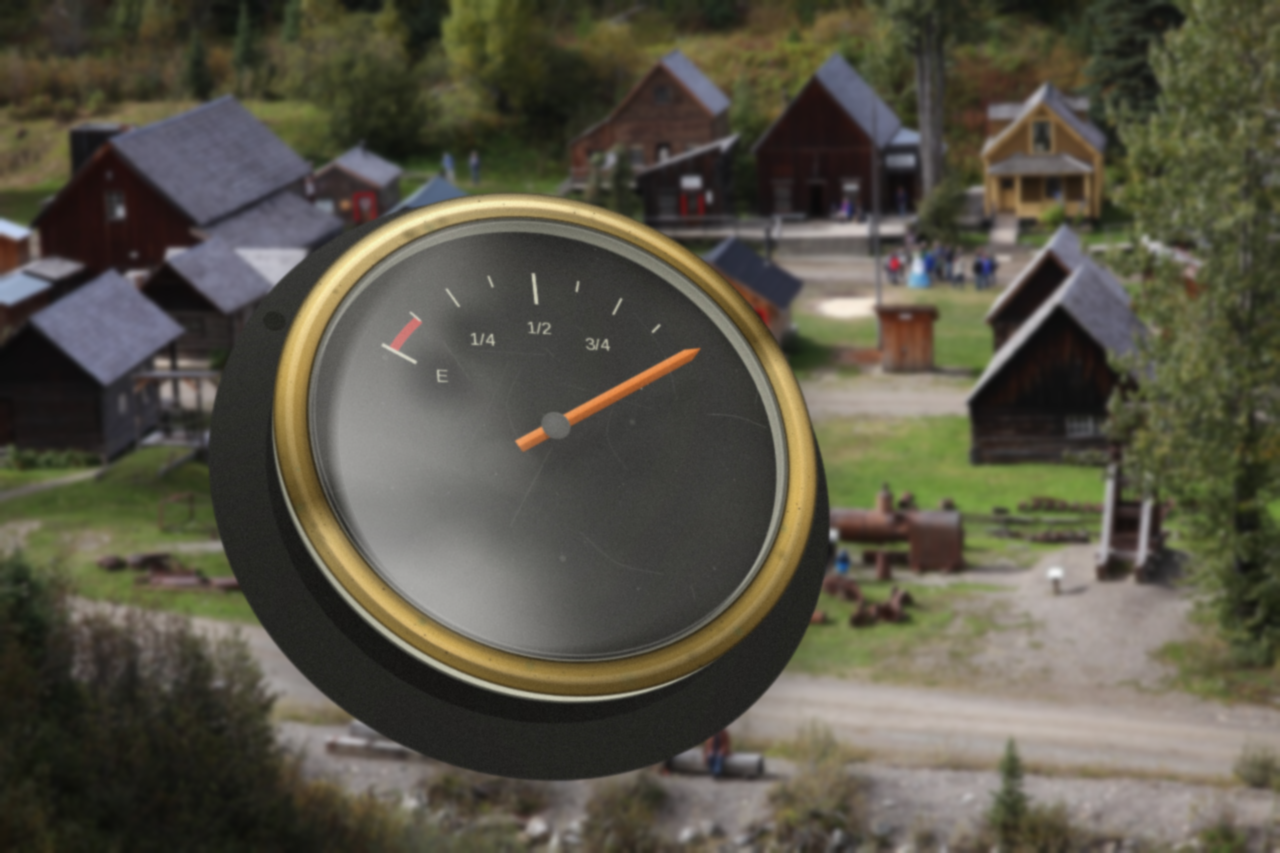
1
